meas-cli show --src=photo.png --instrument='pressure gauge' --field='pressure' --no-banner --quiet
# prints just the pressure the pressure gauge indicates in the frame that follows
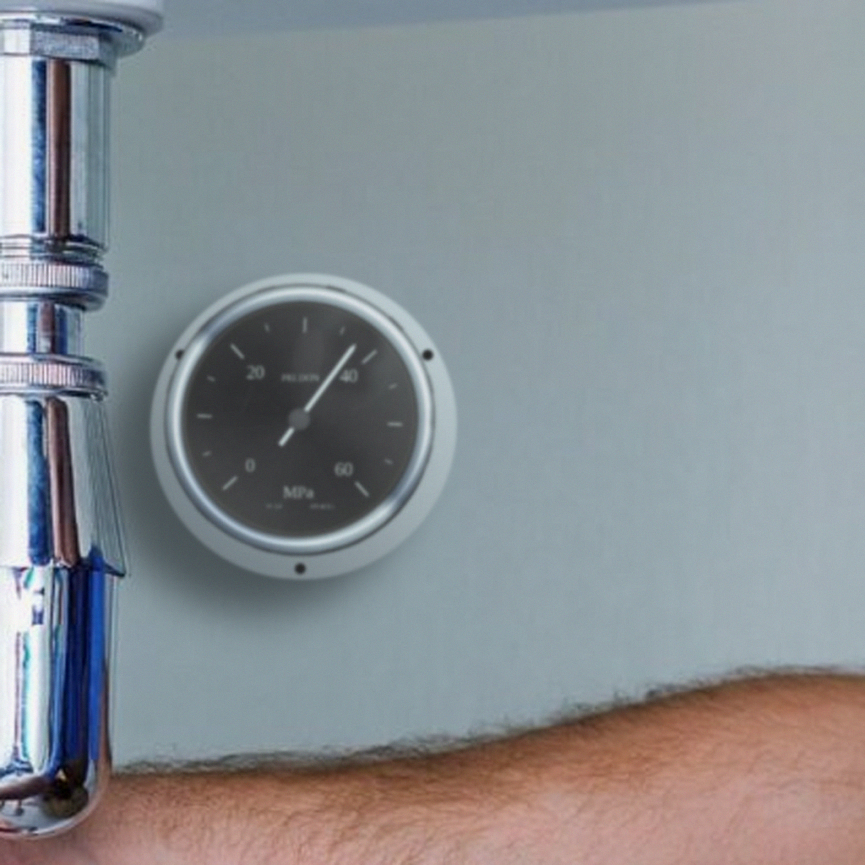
37.5 MPa
